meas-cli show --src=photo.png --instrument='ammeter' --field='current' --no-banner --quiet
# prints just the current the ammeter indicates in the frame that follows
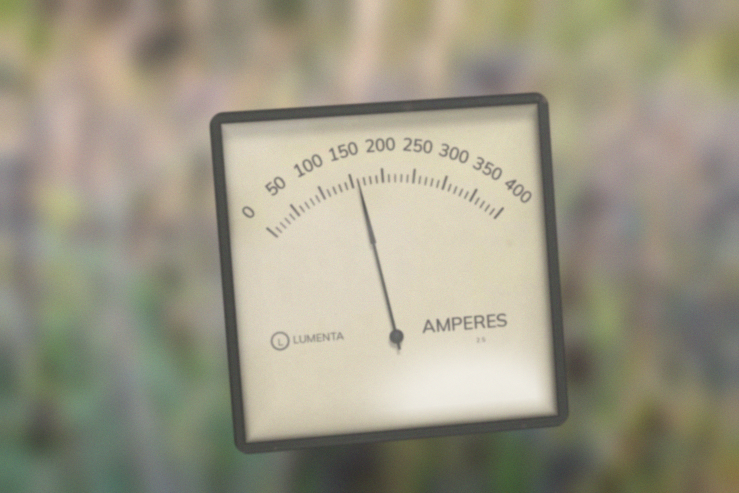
160 A
